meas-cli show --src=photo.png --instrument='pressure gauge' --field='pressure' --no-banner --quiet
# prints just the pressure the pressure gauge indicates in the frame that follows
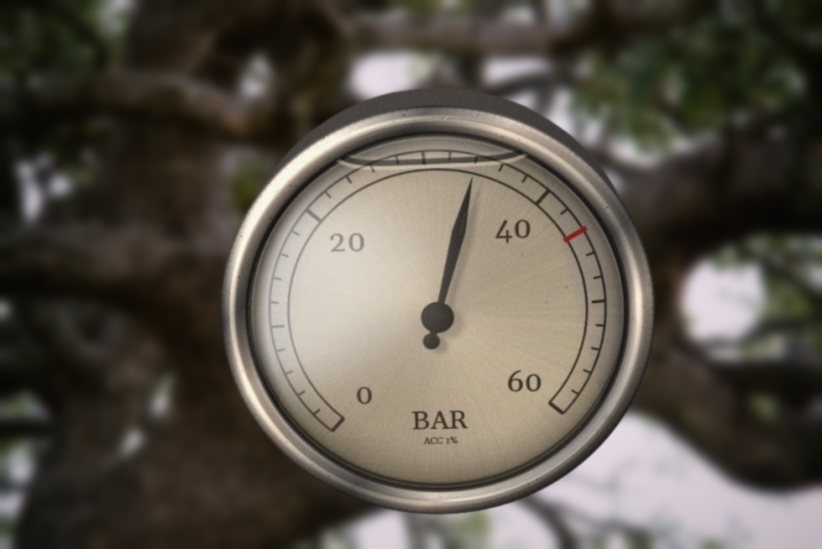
34 bar
